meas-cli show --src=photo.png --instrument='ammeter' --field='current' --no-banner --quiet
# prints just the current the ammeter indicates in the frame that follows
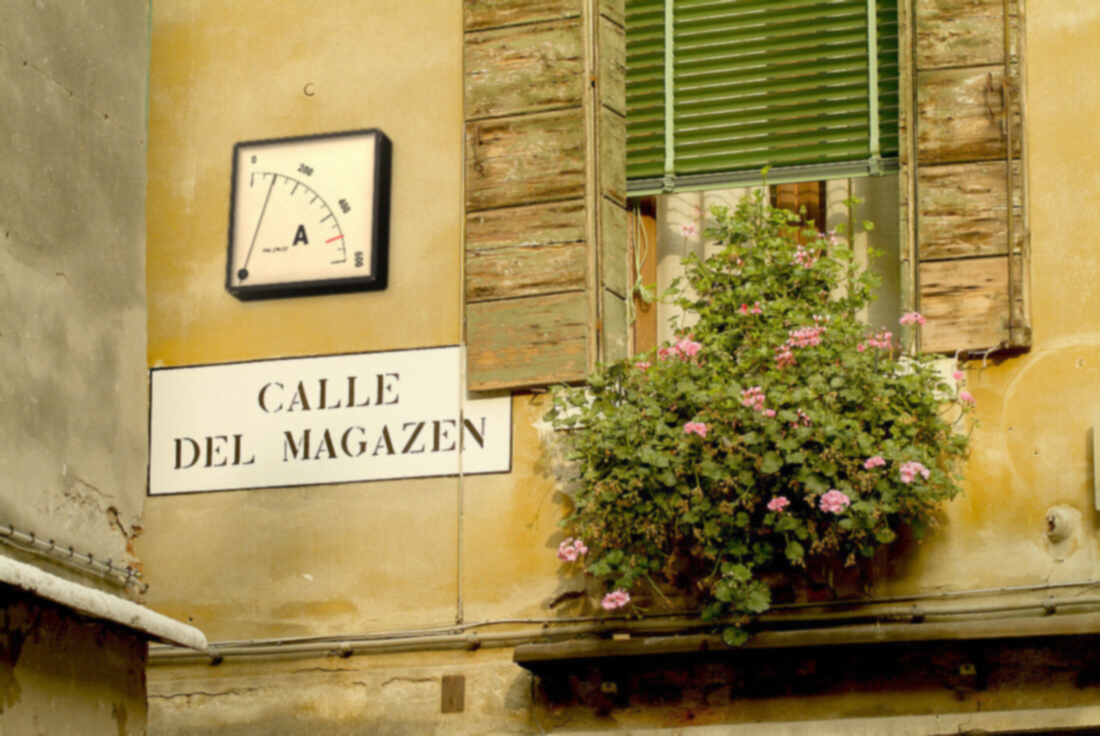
100 A
